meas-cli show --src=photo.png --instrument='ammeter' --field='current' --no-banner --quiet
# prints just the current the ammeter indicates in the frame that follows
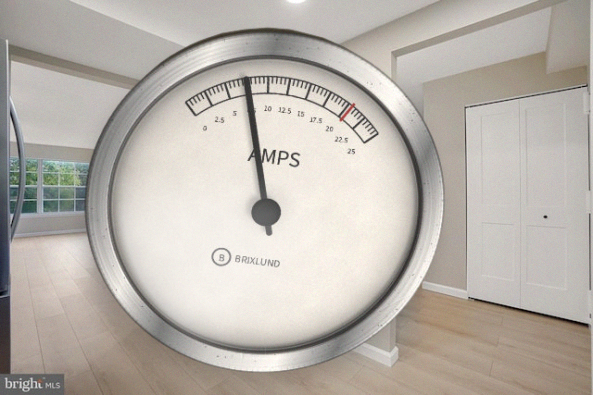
7.5 A
